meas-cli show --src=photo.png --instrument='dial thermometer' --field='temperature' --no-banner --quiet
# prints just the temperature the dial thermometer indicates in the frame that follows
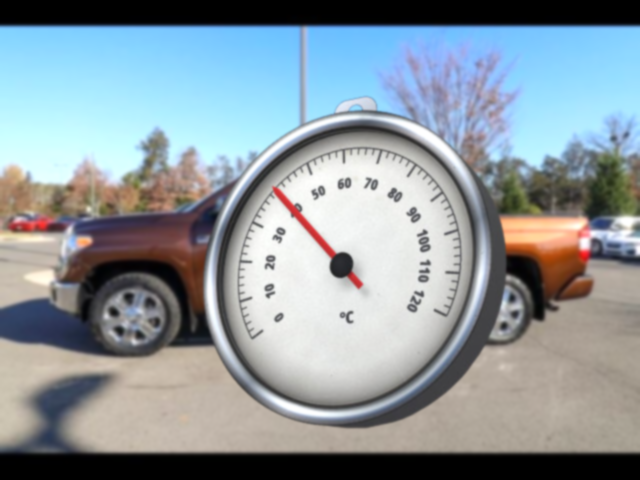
40 °C
